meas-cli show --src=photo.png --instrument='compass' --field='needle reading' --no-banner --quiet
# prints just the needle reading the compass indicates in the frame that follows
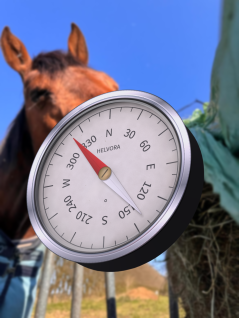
320 °
